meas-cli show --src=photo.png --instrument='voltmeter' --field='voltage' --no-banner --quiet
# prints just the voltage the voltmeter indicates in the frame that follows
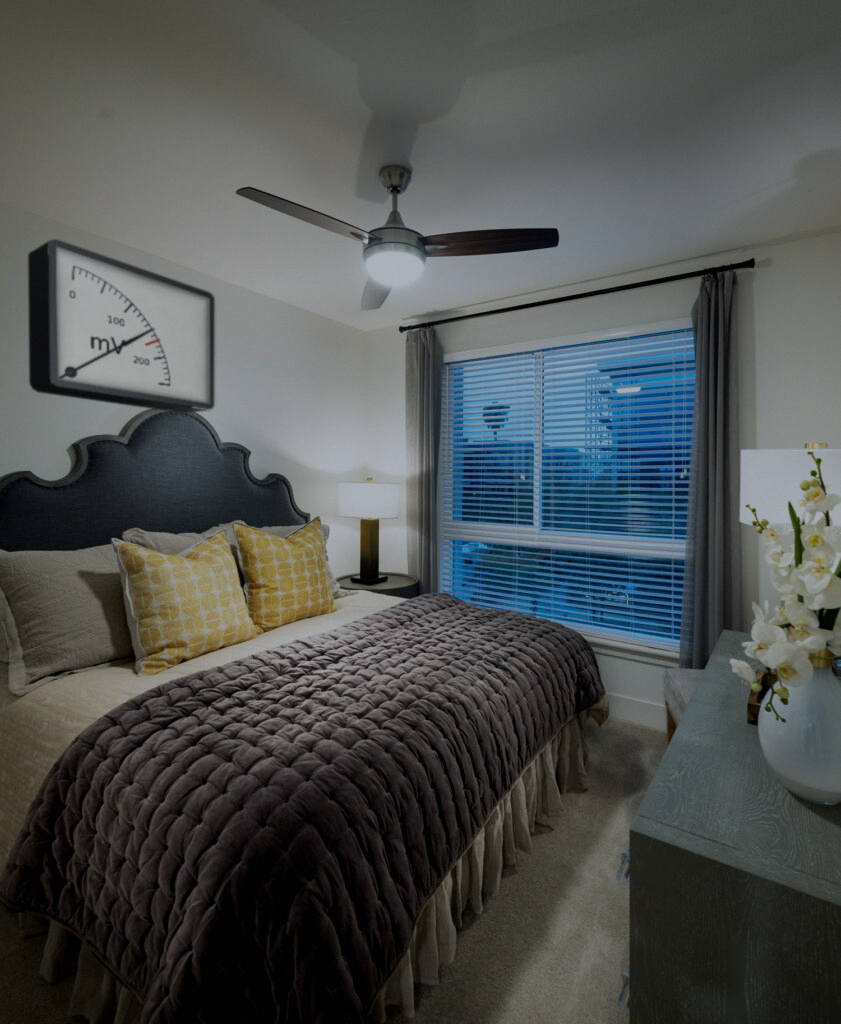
150 mV
